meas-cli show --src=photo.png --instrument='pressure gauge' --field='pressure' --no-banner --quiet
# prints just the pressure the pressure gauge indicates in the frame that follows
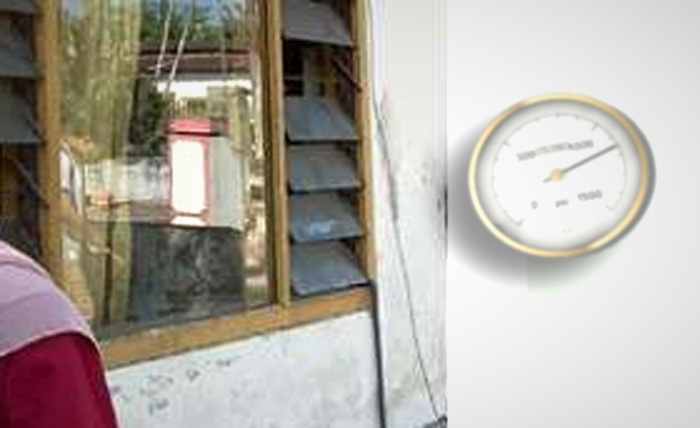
1150 psi
